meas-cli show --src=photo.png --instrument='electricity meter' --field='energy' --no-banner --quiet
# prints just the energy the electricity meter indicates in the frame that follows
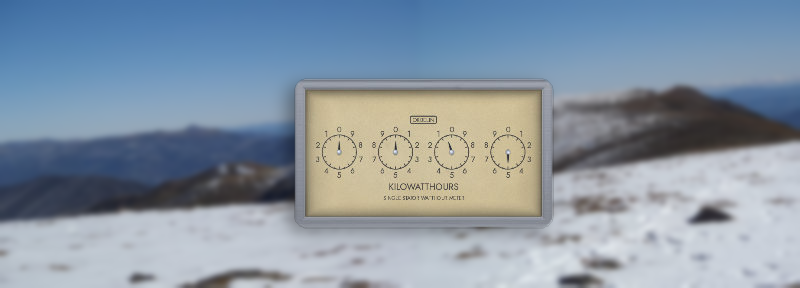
5 kWh
